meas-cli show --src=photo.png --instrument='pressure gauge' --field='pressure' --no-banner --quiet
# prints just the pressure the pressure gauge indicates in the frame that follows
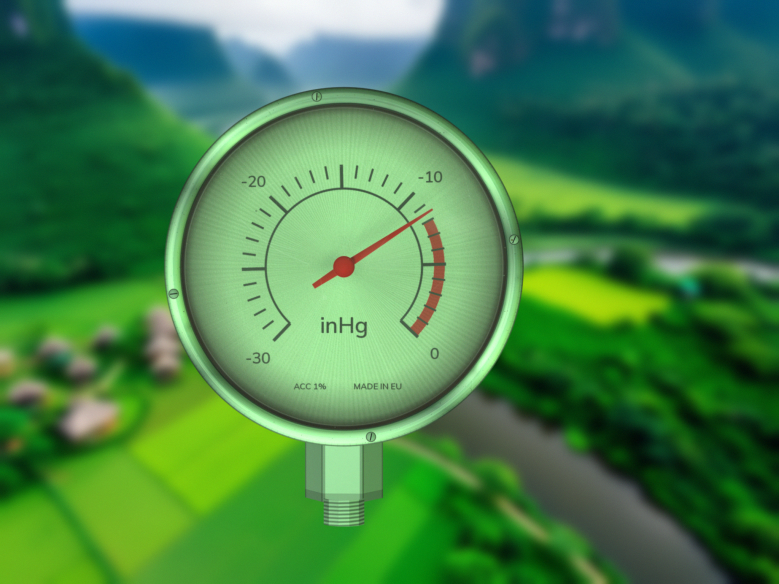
-8.5 inHg
